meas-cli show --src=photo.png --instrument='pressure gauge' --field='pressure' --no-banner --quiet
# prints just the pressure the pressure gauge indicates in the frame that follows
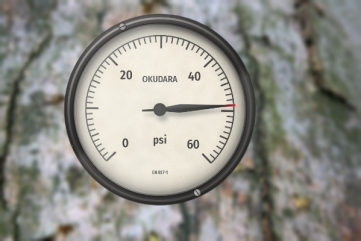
49 psi
